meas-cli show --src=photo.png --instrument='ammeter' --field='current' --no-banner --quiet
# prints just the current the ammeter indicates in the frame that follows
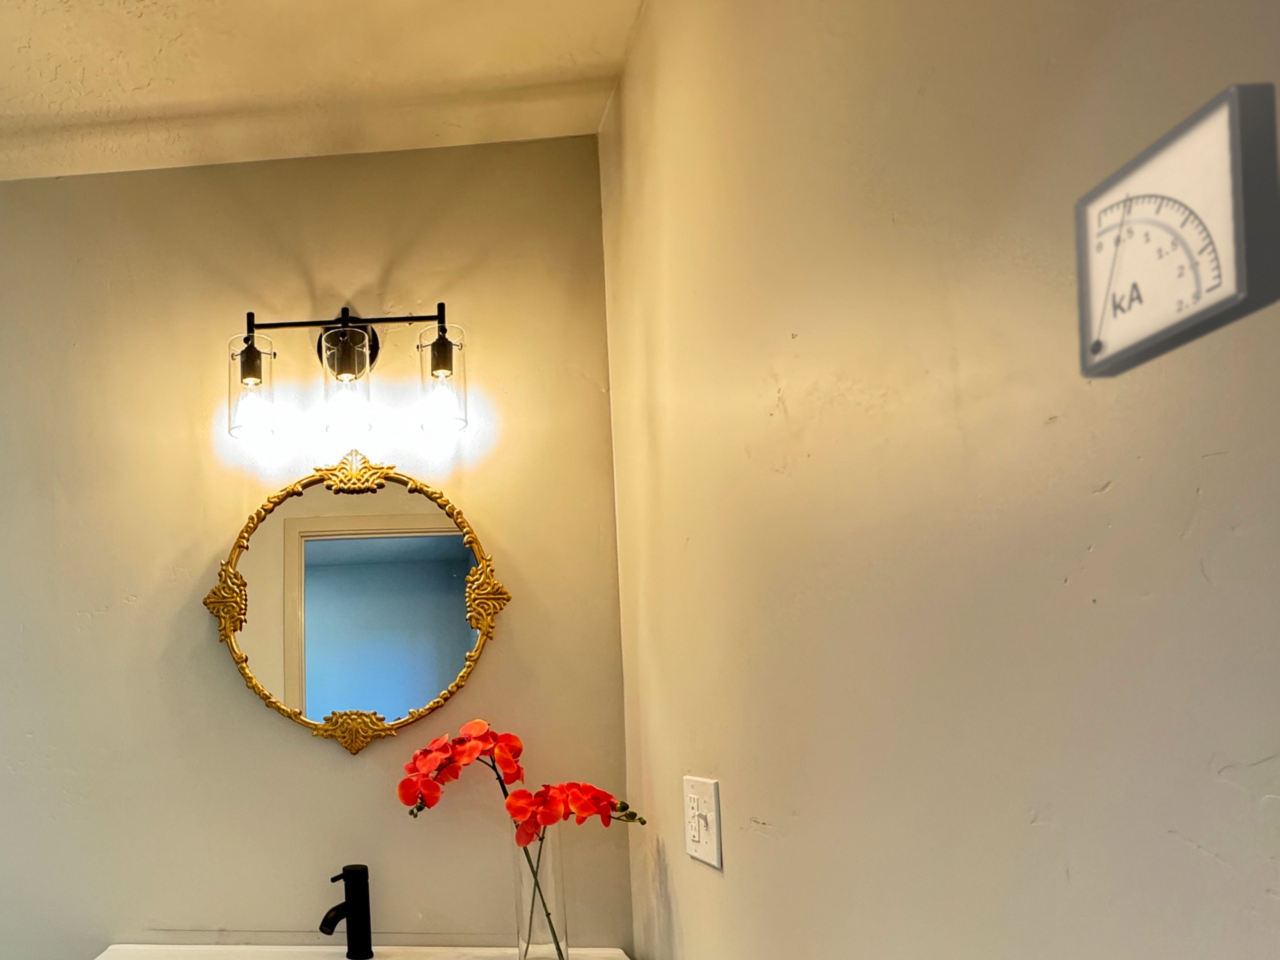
0.5 kA
